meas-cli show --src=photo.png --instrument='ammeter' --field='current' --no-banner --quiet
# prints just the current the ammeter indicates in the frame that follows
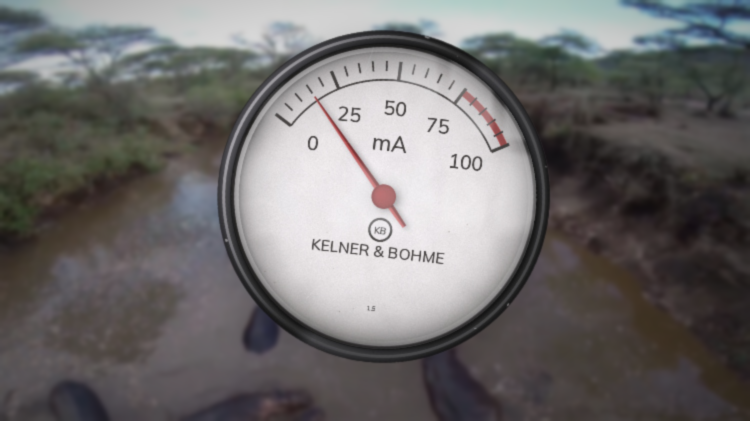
15 mA
